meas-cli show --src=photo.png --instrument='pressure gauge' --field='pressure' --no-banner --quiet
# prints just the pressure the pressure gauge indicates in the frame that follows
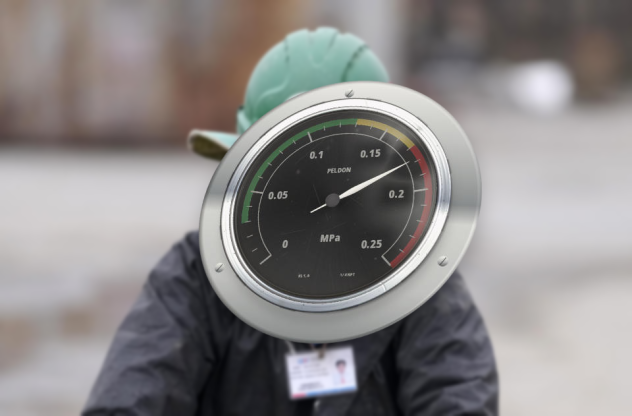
0.18 MPa
